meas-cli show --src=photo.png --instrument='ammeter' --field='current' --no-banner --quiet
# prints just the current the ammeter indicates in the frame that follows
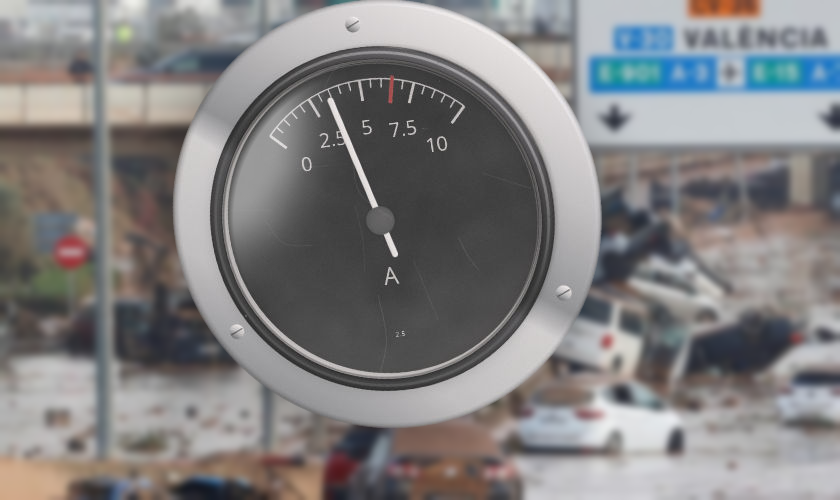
3.5 A
